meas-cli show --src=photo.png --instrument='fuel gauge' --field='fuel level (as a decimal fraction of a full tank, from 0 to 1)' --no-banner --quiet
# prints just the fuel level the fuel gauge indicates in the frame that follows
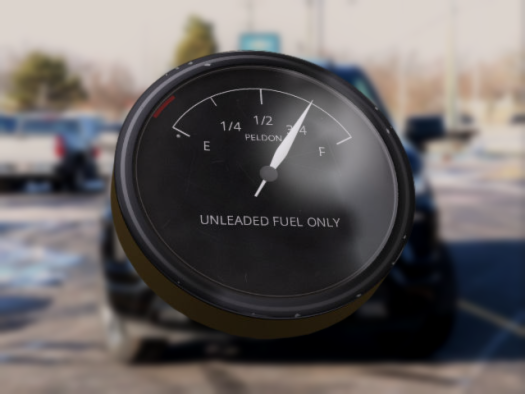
0.75
